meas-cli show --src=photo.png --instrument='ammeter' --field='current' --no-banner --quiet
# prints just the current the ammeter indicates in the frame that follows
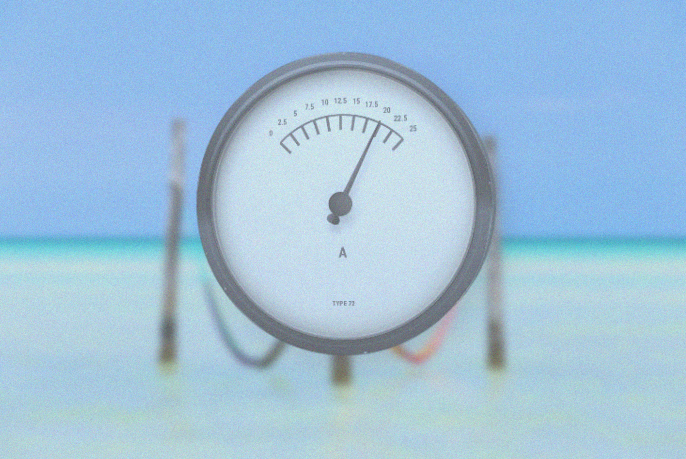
20 A
